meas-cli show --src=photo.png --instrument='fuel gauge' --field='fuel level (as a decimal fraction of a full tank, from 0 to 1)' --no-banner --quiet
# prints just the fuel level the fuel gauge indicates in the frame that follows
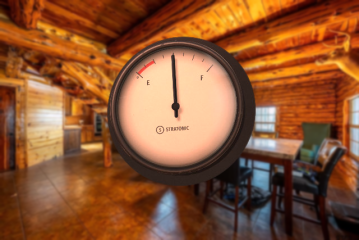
0.5
